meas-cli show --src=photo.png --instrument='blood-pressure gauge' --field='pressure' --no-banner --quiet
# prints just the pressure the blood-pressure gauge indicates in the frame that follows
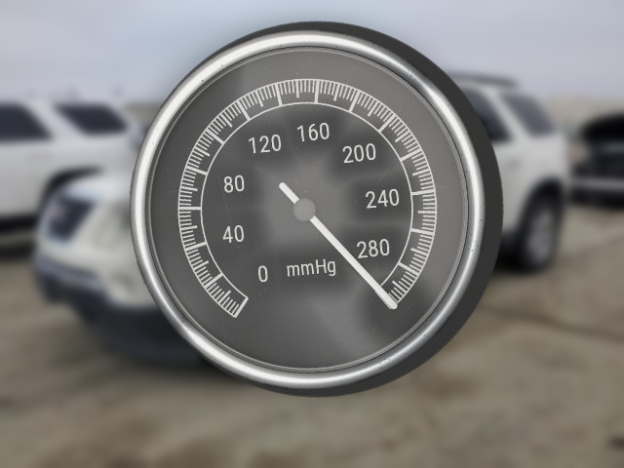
298 mmHg
